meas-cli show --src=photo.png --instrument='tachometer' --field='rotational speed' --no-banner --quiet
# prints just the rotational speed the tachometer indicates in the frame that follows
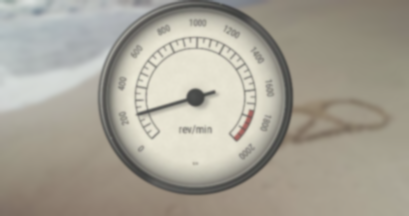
200 rpm
